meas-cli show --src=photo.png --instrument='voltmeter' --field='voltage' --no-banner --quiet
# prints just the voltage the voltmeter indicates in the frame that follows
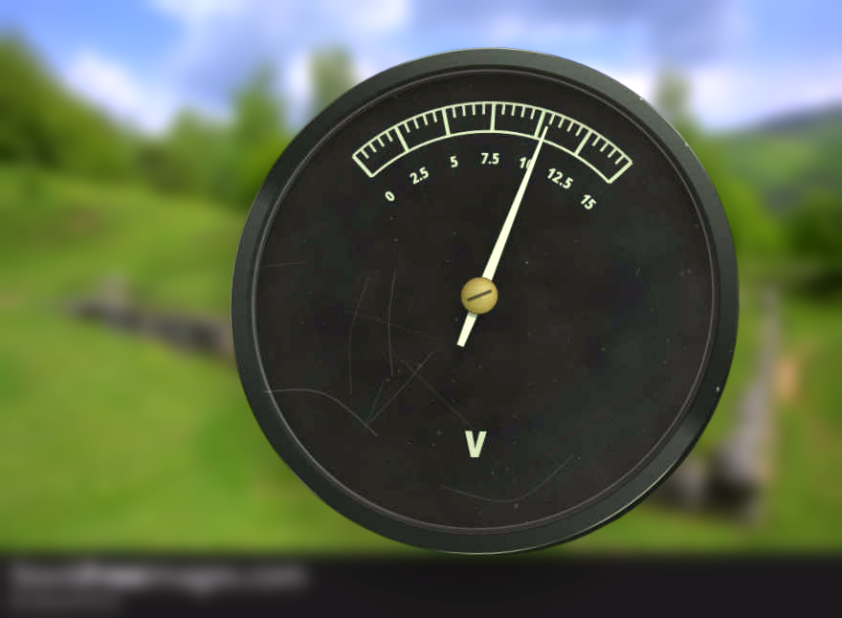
10.5 V
